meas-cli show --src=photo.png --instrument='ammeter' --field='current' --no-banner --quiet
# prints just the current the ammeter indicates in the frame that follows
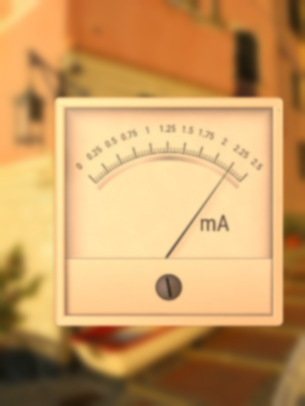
2.25 mA
